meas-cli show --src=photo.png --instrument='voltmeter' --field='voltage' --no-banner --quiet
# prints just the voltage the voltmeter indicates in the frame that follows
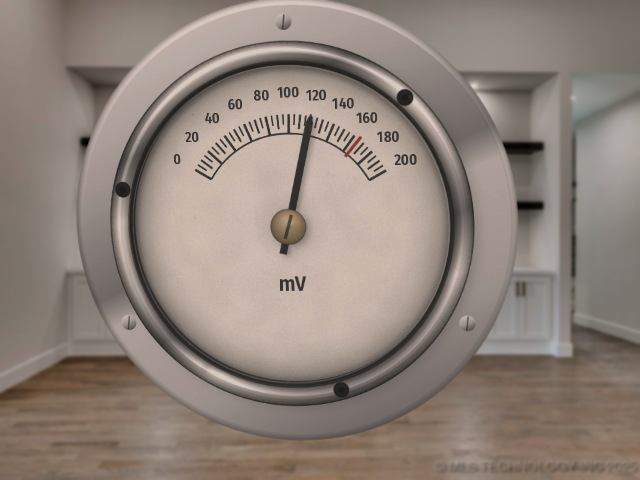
120 mV
